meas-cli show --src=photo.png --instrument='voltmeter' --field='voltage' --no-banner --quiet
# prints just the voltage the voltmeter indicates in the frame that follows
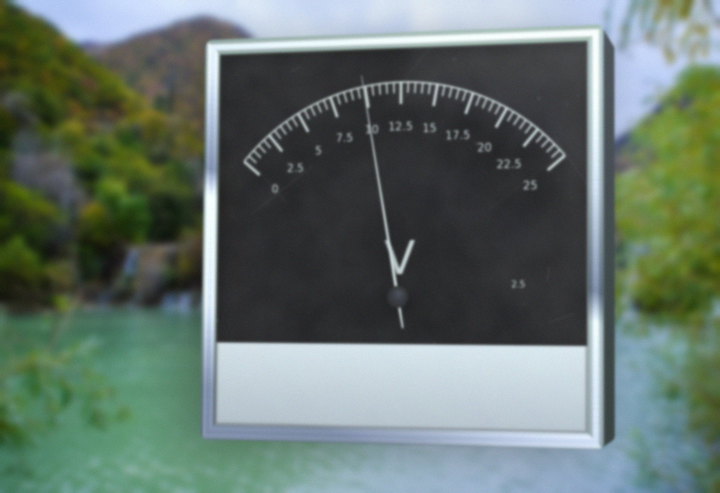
10 V
